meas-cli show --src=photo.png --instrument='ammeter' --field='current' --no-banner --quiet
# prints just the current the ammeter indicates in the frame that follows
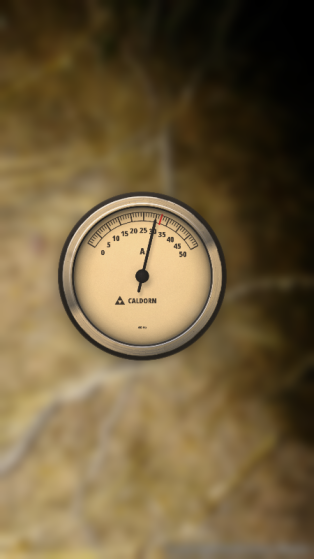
30 A
